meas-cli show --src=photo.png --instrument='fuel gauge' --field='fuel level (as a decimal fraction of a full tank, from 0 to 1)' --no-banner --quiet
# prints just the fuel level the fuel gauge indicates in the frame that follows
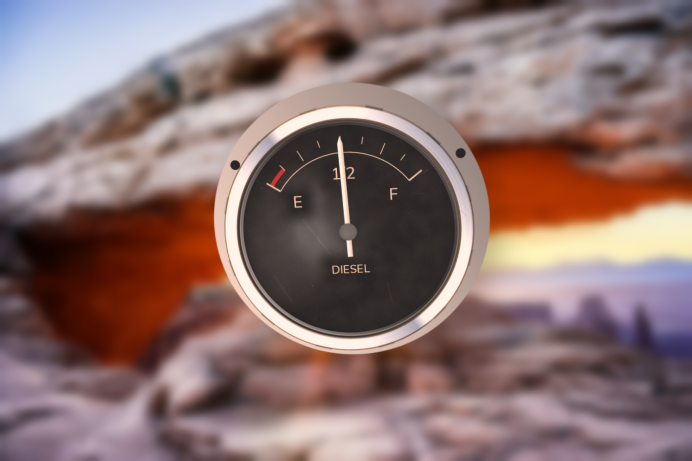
0.5
